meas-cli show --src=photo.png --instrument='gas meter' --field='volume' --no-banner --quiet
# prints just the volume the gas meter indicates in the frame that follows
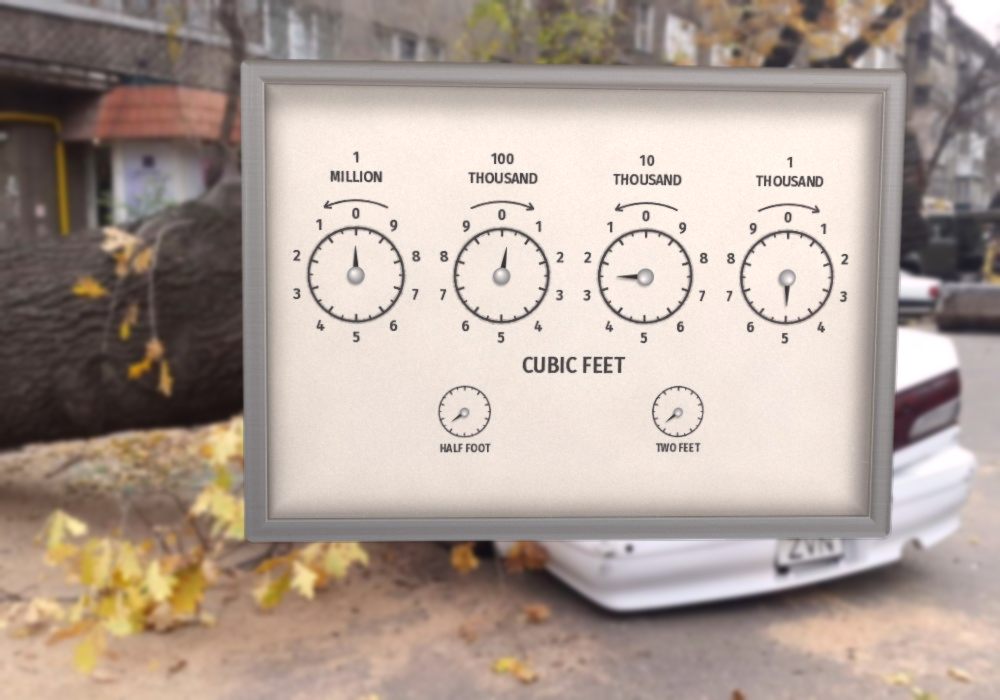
2500 ft³
